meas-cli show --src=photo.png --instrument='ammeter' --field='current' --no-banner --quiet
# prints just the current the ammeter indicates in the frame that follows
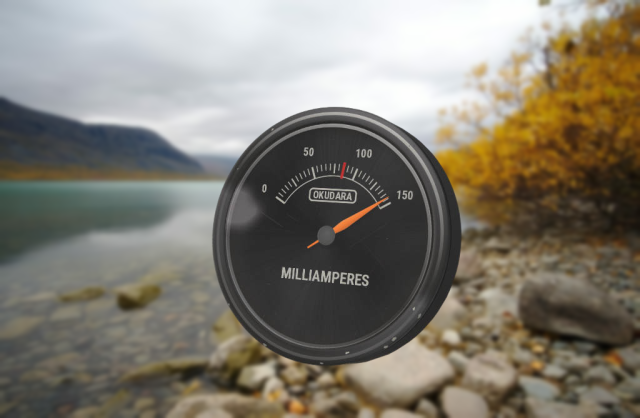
145 mA
